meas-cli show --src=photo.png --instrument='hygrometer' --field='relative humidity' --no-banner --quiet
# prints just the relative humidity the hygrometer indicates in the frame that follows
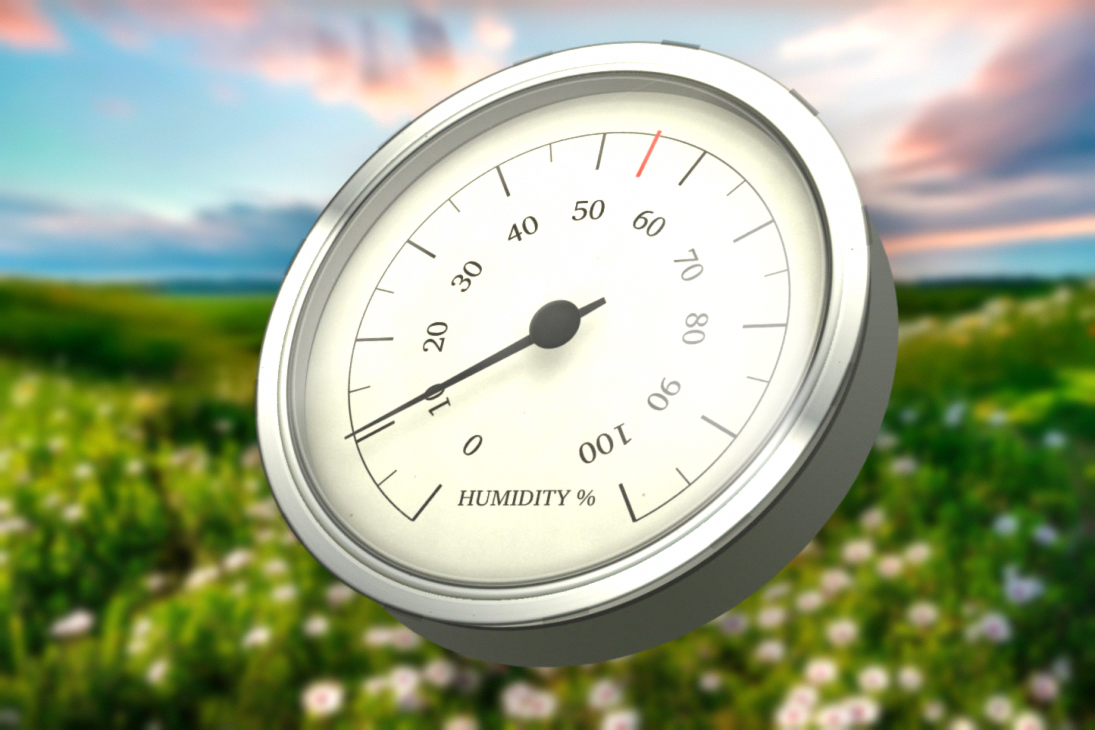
10 %
